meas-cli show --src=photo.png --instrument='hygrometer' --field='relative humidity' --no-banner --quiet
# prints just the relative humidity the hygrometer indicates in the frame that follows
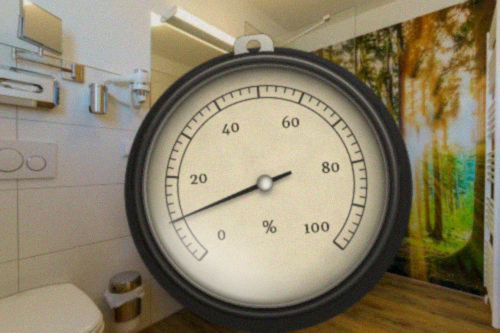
10 %
